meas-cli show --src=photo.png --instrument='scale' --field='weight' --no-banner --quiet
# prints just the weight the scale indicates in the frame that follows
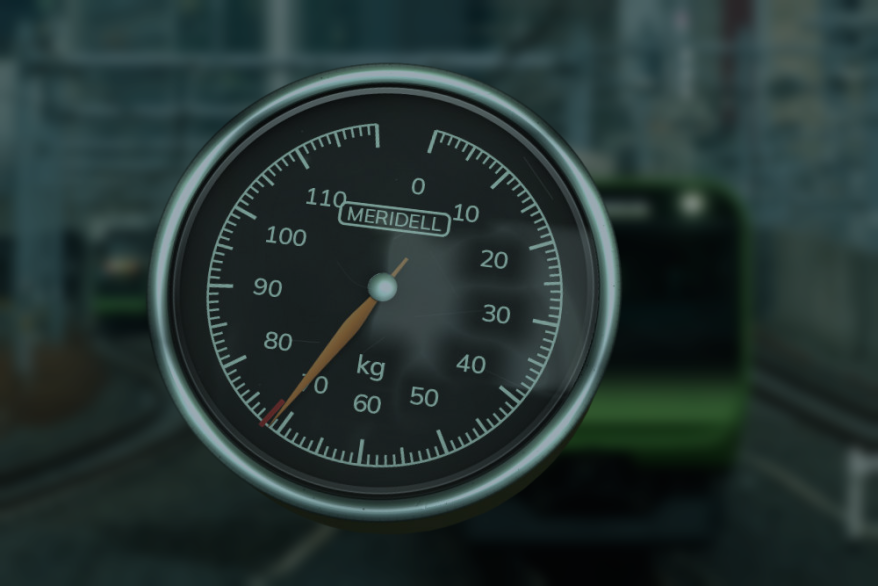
71 kg
